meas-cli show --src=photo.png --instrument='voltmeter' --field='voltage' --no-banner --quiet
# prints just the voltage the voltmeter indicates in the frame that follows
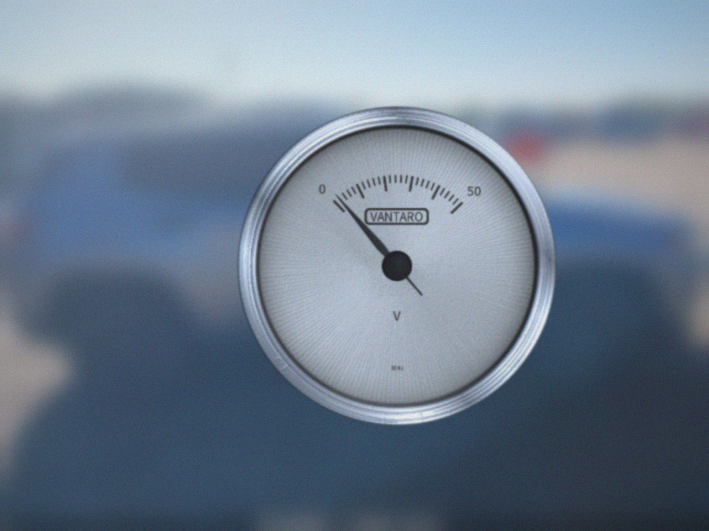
2 V
